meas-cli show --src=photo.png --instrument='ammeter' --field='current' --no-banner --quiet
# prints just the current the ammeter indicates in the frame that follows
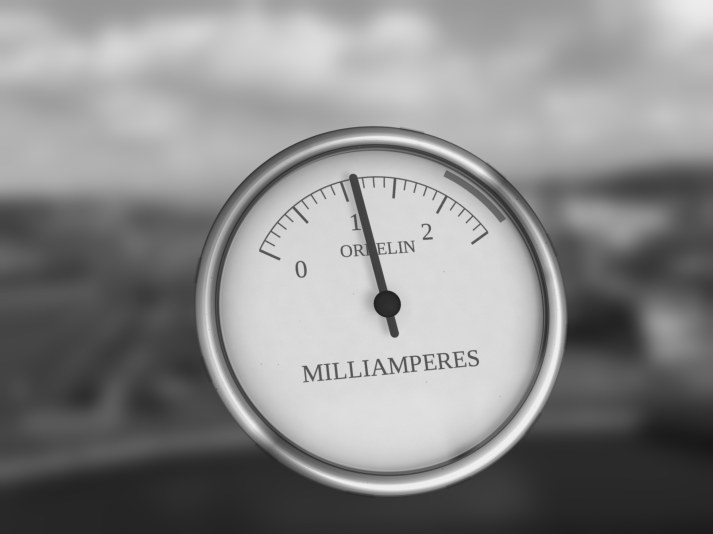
1.1 mA
